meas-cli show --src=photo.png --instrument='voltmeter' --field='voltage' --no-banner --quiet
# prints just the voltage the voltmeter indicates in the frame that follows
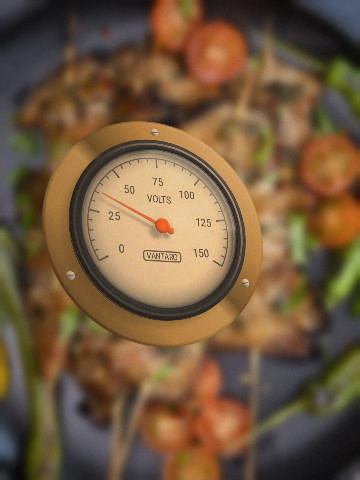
35 V
